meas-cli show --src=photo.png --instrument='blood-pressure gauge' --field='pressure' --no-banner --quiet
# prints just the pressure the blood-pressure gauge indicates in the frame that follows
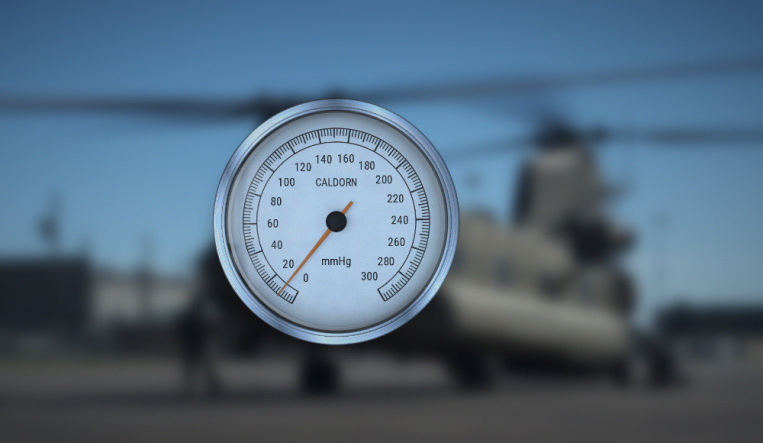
10 mmHg
